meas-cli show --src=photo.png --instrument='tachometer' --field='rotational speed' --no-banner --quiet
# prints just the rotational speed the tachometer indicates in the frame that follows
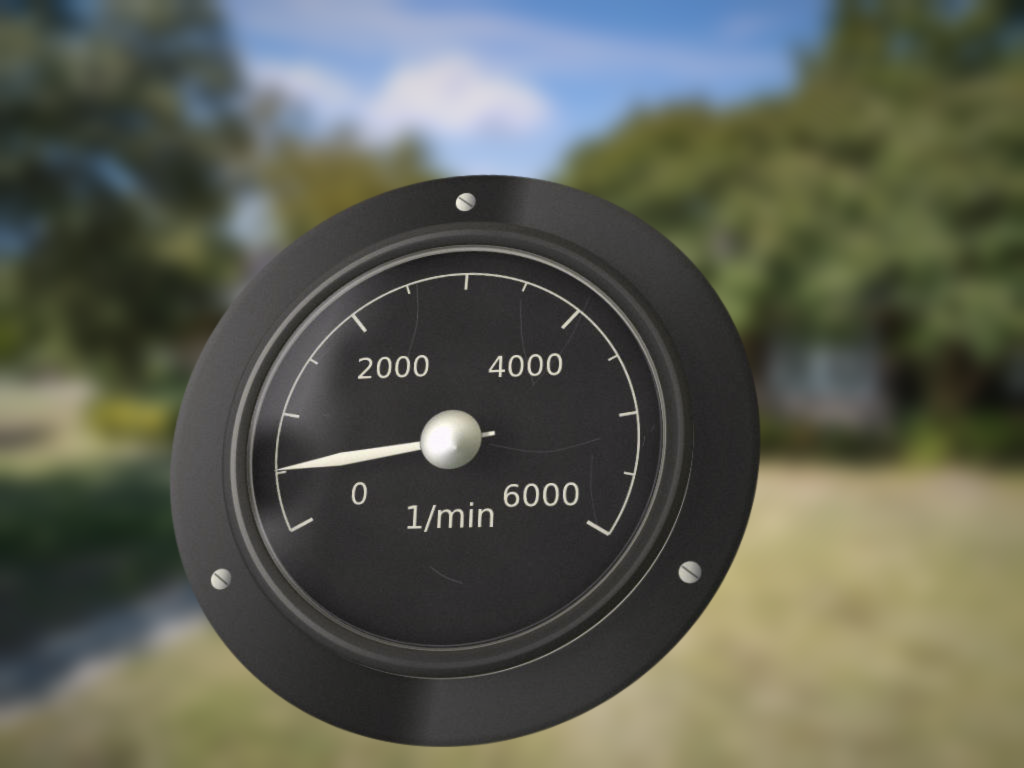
500 rpm
